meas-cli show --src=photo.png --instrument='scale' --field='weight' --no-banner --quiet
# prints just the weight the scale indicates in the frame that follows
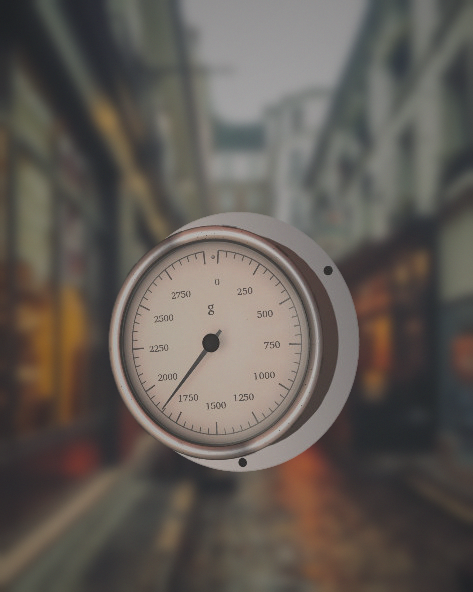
1850 g
